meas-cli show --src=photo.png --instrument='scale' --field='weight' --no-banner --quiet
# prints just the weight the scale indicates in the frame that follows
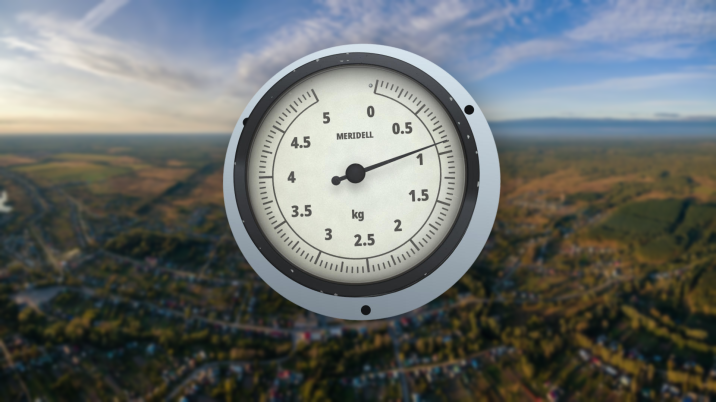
0.9 kg
